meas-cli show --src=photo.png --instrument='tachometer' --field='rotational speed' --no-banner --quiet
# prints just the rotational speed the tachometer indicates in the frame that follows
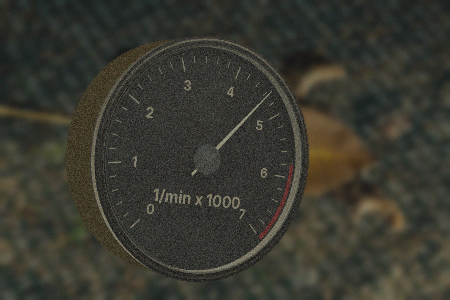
4600 rpm
